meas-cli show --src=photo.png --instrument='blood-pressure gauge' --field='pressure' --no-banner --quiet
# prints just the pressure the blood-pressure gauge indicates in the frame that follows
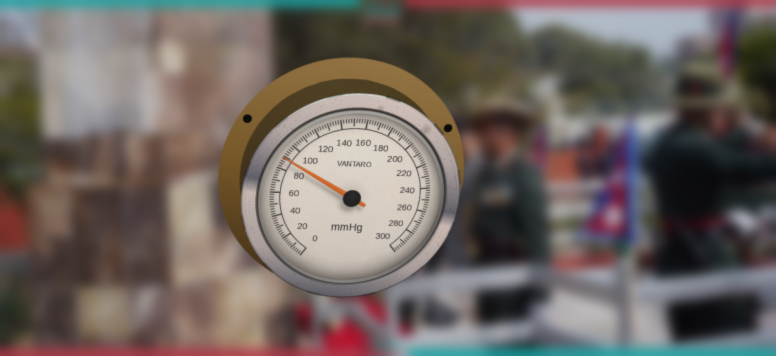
90 mmHg
